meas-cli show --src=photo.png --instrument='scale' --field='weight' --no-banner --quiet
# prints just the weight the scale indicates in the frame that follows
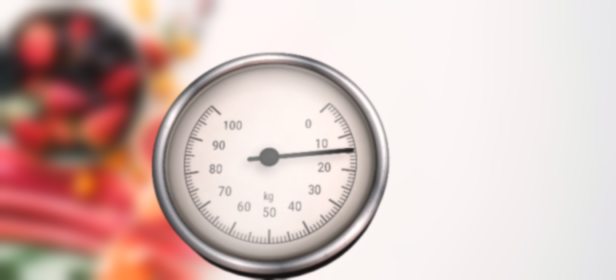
15 kg
